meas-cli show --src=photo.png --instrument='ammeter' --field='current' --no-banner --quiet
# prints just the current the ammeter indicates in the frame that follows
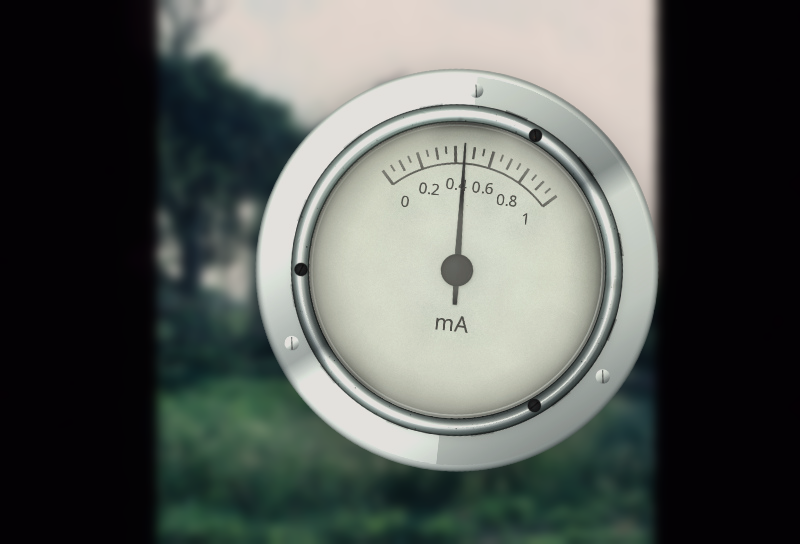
0.45 mA
